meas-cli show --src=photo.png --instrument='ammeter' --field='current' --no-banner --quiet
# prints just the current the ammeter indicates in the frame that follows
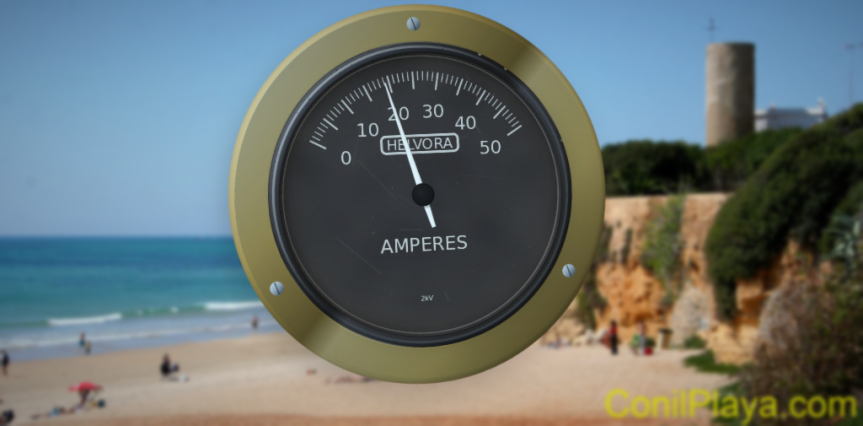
19 A
